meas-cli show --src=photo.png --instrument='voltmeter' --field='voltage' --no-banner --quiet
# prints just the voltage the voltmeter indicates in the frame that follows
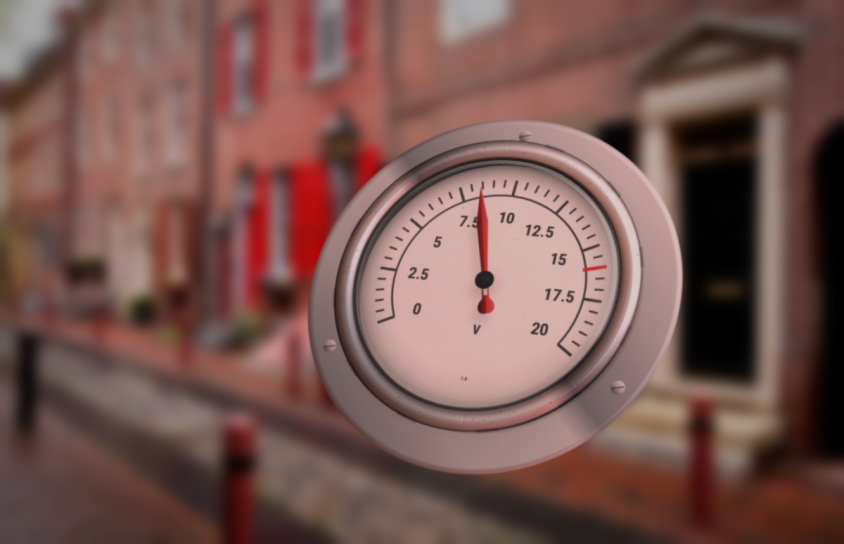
8.5 V
